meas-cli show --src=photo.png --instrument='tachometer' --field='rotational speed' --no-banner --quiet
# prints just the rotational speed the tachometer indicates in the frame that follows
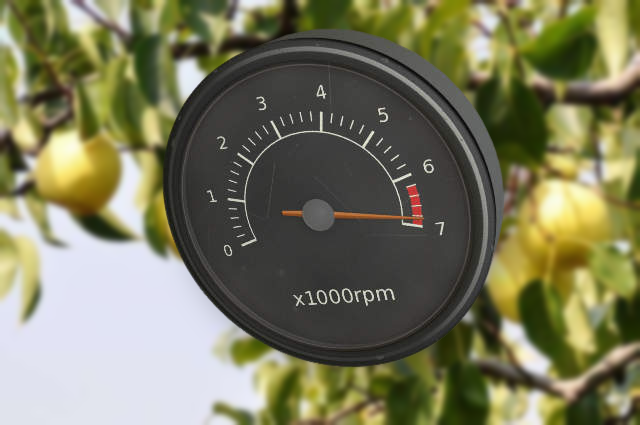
6800 rpm
